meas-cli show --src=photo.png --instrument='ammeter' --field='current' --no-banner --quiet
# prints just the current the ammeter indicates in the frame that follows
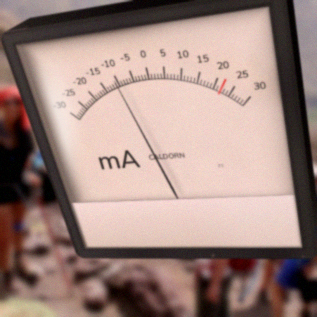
-10 mA
